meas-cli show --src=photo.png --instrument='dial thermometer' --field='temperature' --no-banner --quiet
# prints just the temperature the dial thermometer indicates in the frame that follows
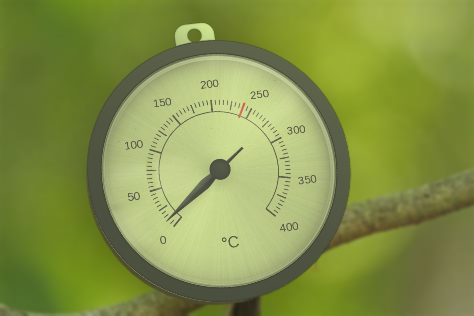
10 °C
